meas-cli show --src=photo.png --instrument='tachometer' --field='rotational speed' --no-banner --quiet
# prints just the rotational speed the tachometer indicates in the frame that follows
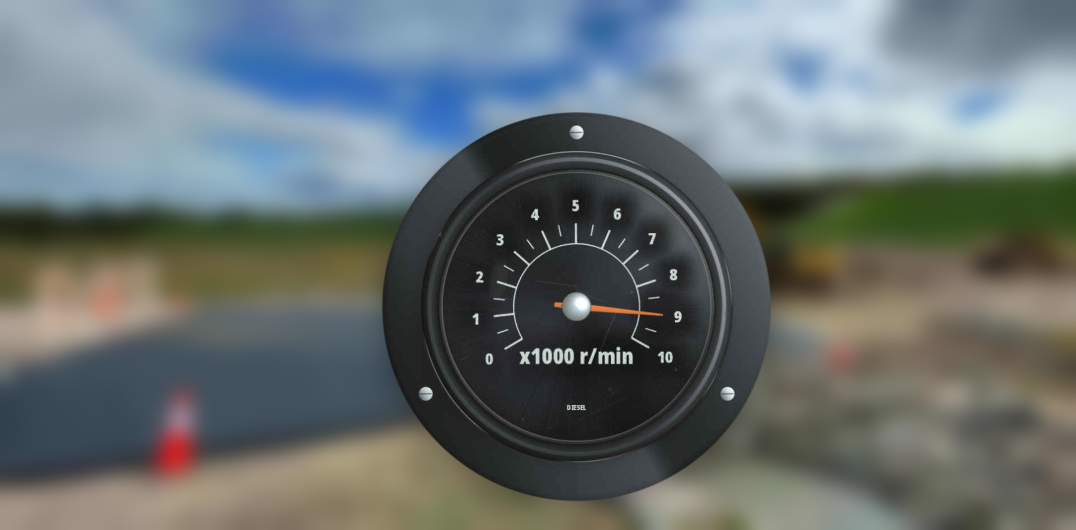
9000 rpm
